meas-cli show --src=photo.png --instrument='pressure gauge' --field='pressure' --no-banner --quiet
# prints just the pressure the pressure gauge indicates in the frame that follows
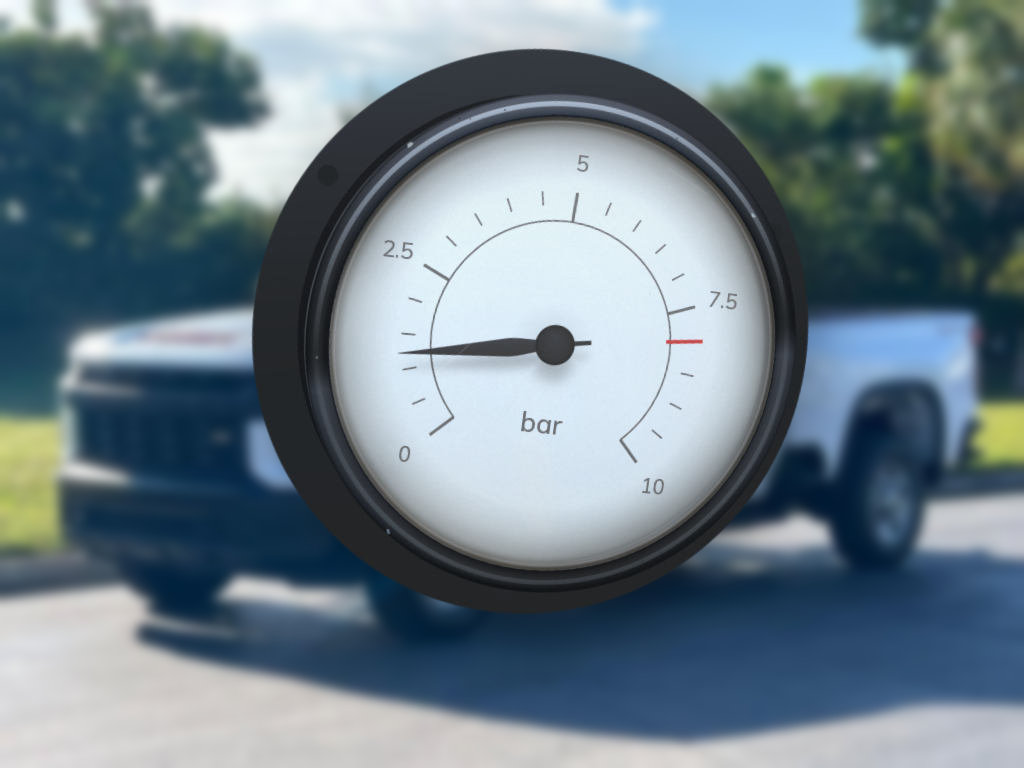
1.25 bar
